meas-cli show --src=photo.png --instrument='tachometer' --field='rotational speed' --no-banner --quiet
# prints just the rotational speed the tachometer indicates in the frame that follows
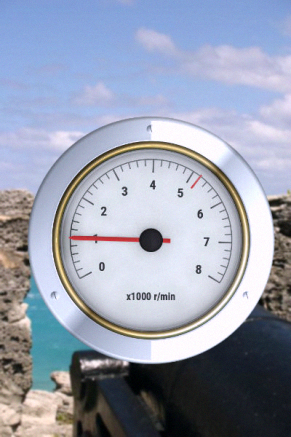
1000 rpm
